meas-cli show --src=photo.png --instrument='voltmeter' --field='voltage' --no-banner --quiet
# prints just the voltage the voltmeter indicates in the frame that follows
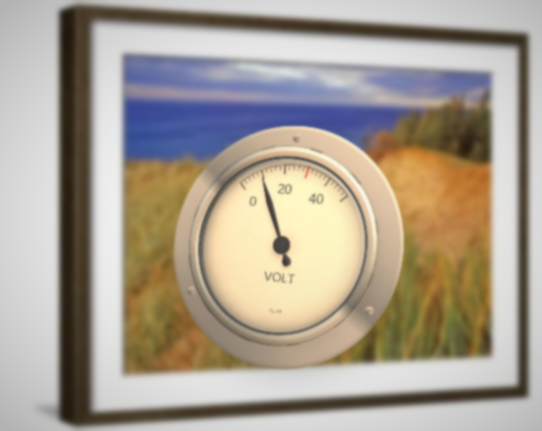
10 V
